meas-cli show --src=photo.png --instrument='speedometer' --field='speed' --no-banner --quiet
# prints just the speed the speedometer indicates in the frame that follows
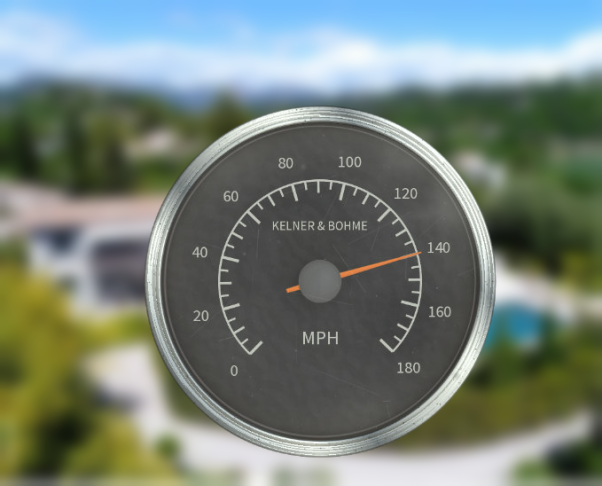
140 mph
